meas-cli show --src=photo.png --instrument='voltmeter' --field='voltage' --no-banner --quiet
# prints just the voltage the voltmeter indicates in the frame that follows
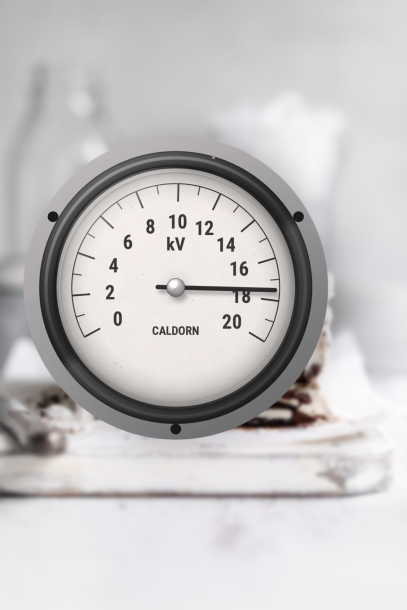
17.5 kV
